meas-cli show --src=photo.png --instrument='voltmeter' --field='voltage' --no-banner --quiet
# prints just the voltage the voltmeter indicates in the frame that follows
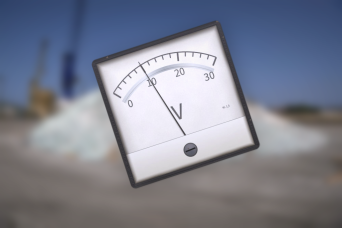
10 V
